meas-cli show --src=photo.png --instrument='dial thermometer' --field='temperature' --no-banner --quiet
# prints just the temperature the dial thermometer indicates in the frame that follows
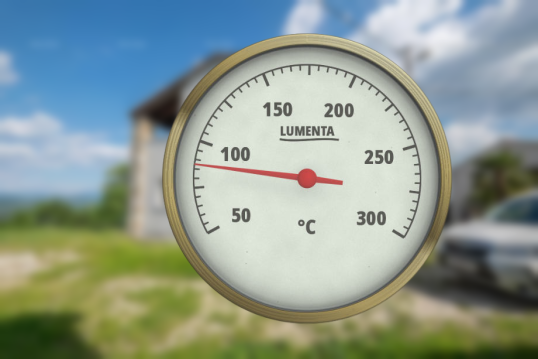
87.5 °C
